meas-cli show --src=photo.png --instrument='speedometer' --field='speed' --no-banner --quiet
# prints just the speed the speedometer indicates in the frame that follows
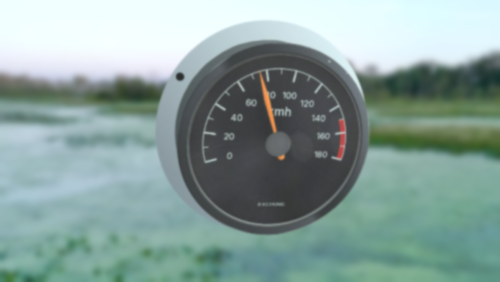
75 km/h
